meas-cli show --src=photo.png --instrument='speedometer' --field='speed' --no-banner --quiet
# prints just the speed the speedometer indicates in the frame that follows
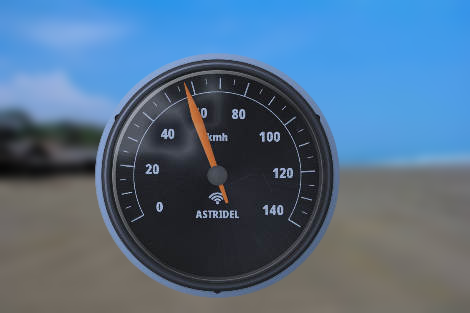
57.5 km/h
